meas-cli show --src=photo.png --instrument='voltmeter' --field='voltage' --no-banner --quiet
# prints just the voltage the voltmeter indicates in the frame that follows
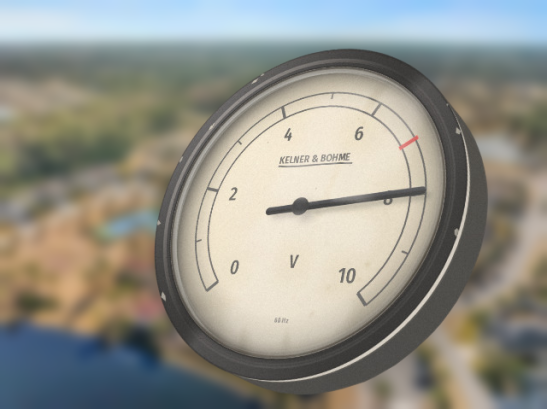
8 V
